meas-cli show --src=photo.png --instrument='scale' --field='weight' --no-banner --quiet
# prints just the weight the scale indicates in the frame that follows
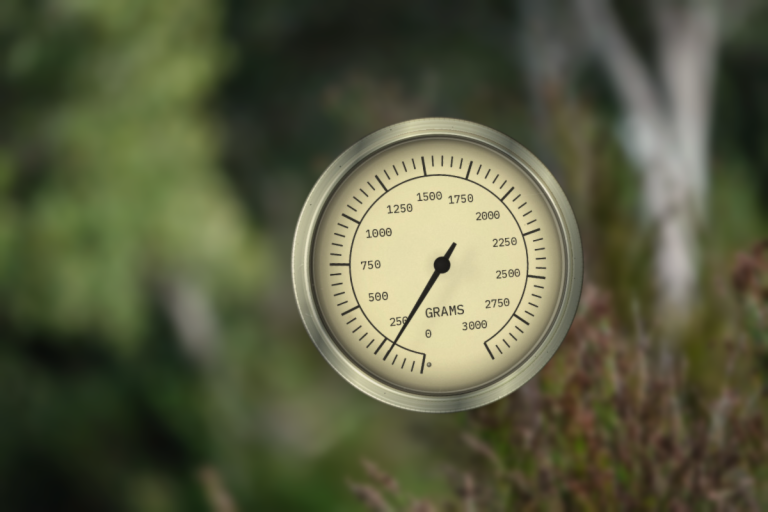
200 g
